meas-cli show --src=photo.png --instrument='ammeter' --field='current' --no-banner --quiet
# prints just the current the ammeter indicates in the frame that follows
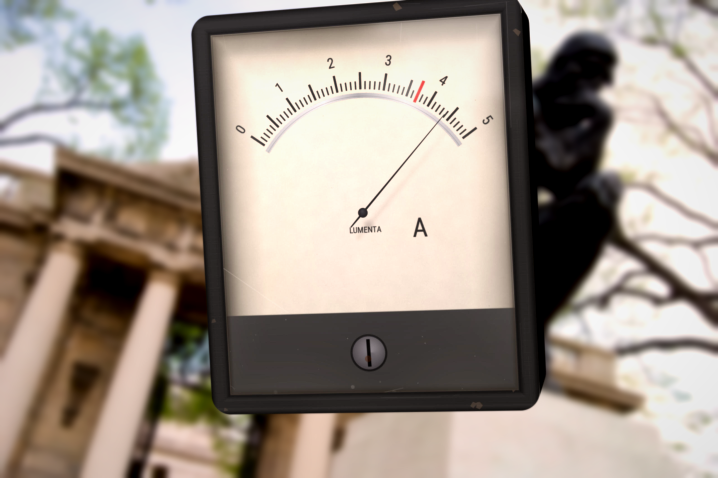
4.4 A
